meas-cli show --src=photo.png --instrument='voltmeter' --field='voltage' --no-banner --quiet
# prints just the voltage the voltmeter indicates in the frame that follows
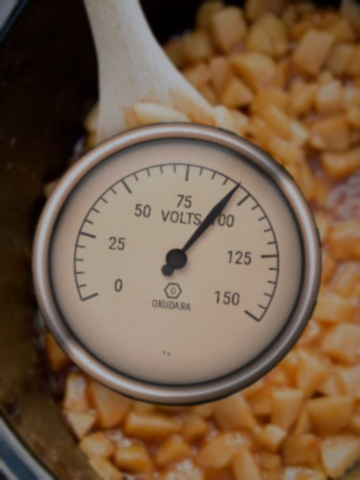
95 V
